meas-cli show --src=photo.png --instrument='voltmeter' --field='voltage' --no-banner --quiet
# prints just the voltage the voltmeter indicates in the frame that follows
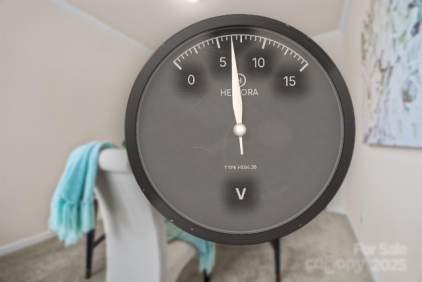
6.5 V
